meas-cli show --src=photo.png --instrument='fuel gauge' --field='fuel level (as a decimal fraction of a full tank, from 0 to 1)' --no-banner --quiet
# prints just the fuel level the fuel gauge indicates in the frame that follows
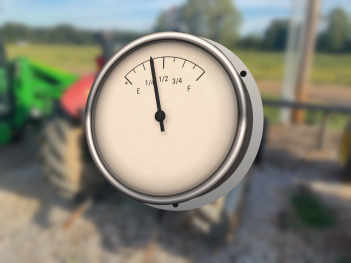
0.375
